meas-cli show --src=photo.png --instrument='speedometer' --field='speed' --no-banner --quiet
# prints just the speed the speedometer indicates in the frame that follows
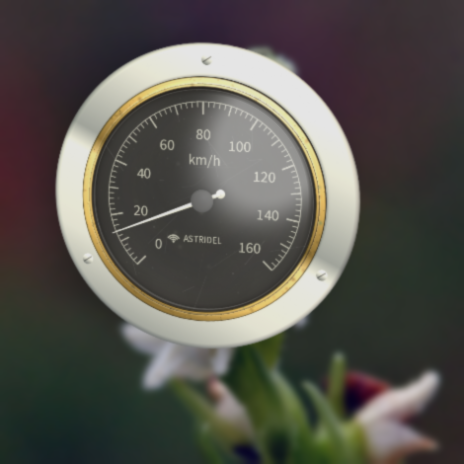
14 km/h
